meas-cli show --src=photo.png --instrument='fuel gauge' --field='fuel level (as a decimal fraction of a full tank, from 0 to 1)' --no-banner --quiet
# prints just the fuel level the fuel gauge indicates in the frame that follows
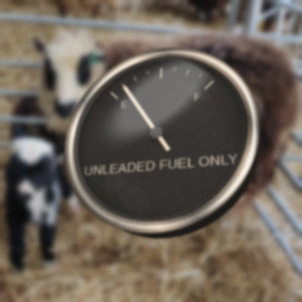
0.125
